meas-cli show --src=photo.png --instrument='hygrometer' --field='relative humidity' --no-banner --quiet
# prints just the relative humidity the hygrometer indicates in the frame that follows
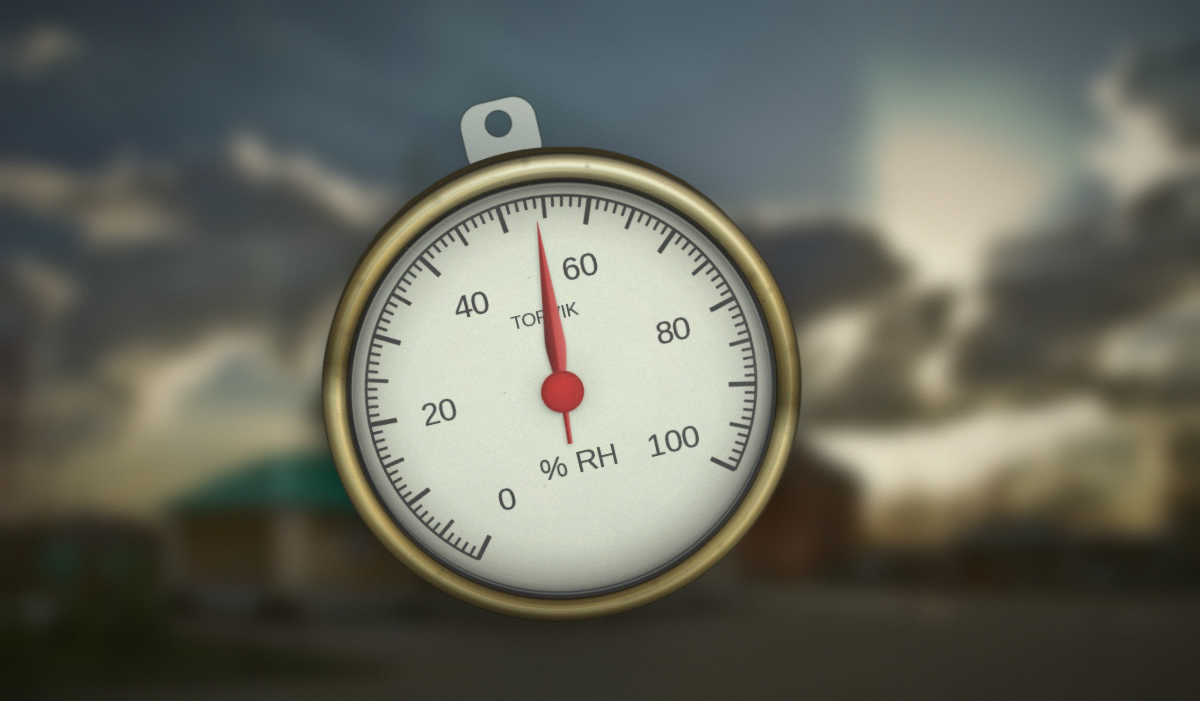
54 %
